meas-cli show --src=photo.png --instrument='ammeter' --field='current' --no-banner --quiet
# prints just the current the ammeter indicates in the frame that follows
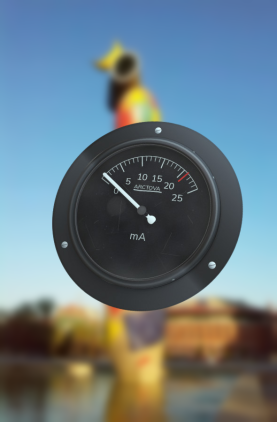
1 mA
